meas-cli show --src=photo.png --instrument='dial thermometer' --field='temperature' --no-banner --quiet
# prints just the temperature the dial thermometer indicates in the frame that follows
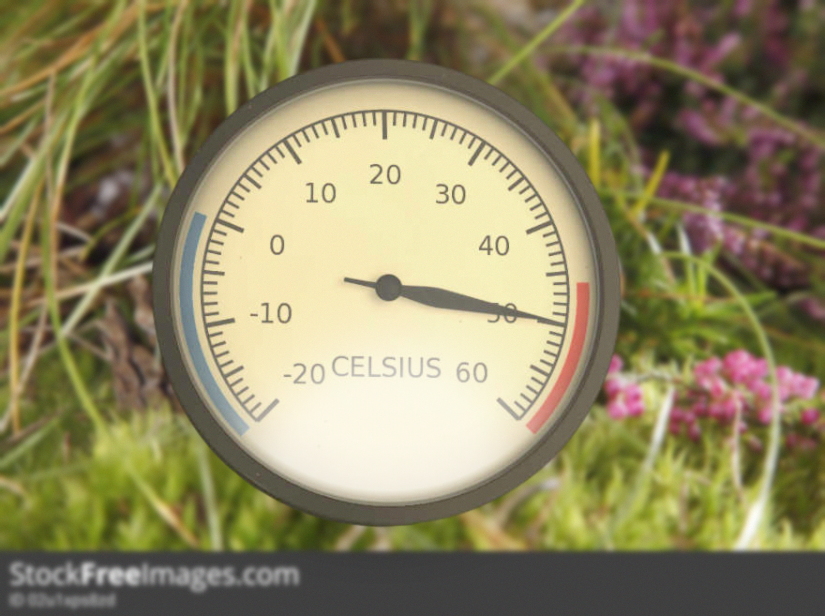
50 °C
